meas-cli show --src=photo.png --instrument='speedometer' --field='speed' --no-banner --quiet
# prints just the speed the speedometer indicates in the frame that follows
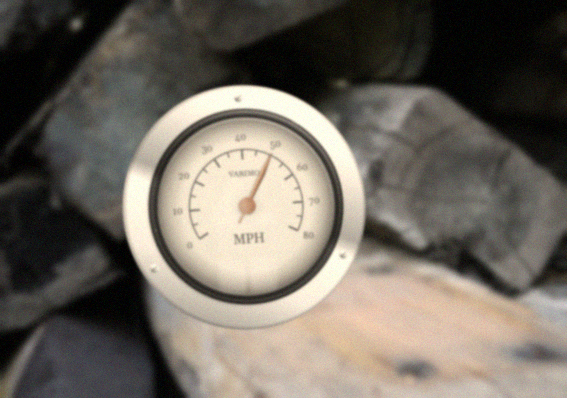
50 mph
